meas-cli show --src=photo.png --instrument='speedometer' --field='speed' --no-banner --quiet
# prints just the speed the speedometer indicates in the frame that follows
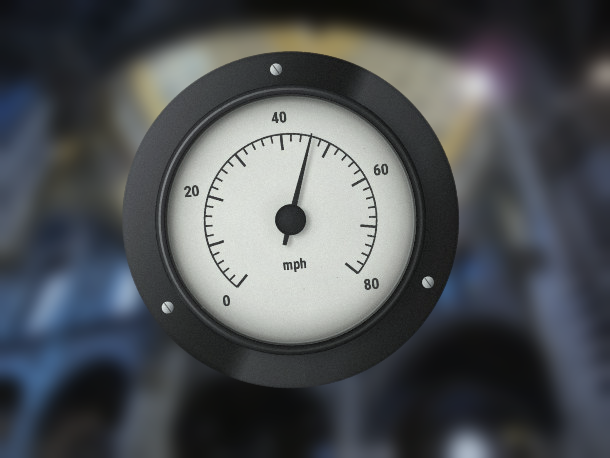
46 mph
